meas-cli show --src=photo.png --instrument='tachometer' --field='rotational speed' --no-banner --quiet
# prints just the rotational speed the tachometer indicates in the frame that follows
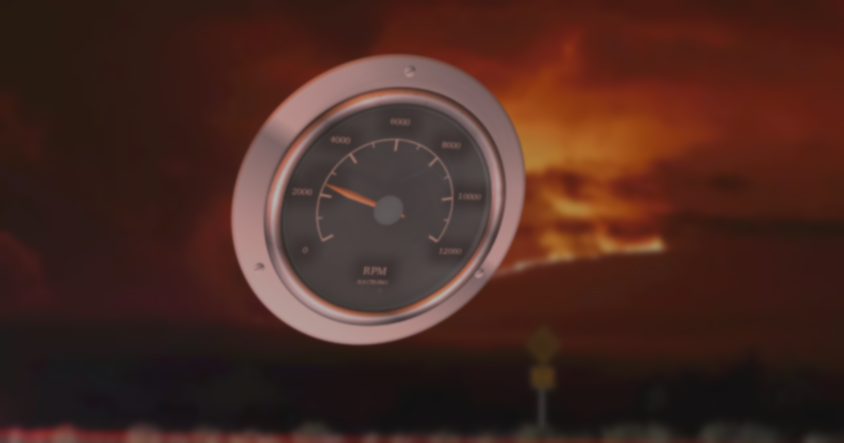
2500 rpm
